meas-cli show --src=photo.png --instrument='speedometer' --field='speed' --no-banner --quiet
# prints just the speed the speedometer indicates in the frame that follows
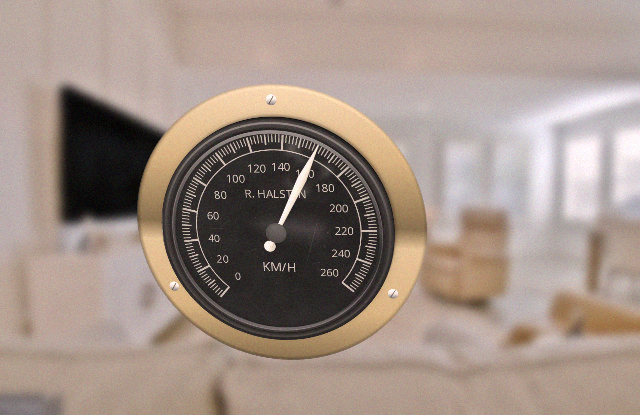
160 km/h
